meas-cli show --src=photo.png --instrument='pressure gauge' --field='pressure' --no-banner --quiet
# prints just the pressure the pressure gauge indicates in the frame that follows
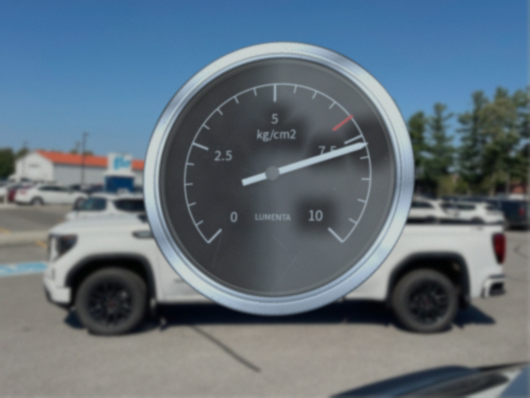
7.75 kg/cm²
